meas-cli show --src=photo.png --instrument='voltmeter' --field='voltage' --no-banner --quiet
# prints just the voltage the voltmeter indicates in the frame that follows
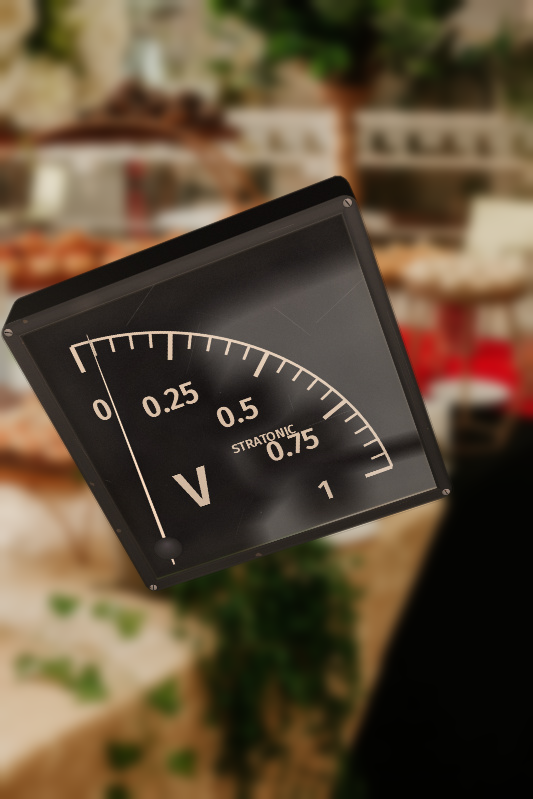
0.05 V
